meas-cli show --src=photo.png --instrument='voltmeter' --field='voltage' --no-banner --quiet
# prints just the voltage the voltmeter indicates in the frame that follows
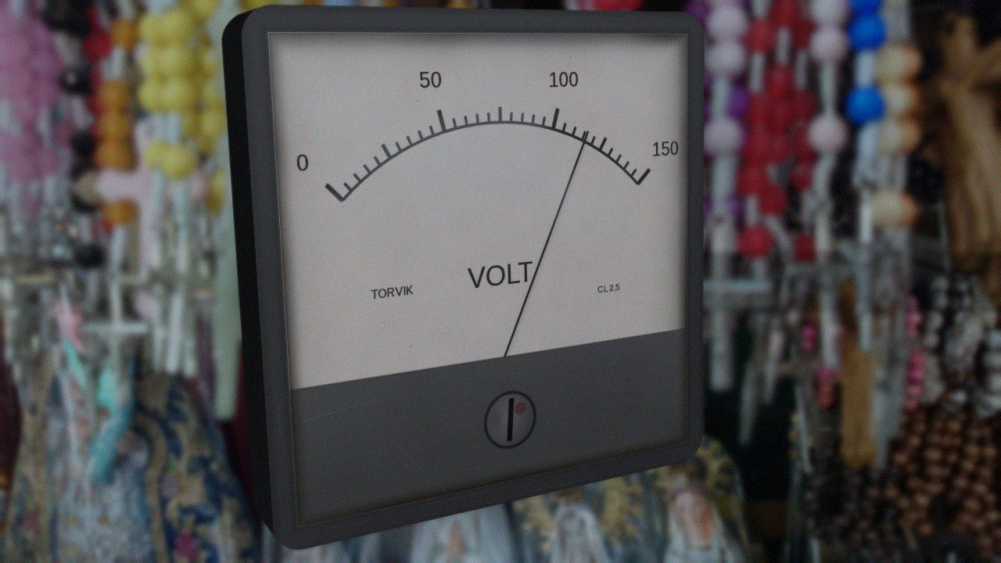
115 V
